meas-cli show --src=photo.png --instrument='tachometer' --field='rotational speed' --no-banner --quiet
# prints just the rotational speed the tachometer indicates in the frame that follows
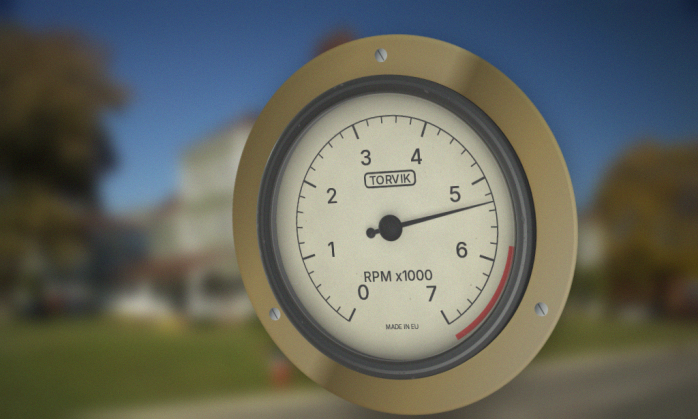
5300 rpm
